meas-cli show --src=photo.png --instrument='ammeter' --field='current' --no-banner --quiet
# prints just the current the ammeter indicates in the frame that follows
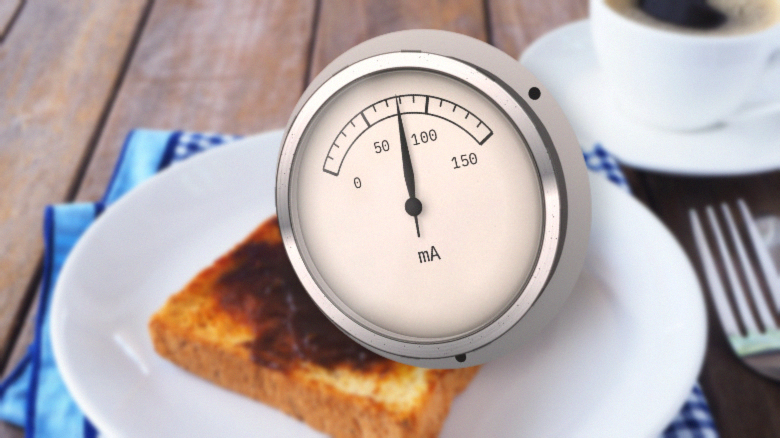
80 mA
